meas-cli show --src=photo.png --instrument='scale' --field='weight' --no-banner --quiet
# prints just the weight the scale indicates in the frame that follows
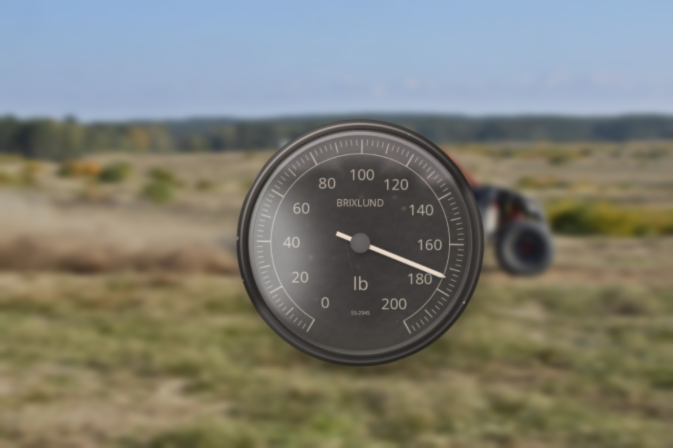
174 lb
